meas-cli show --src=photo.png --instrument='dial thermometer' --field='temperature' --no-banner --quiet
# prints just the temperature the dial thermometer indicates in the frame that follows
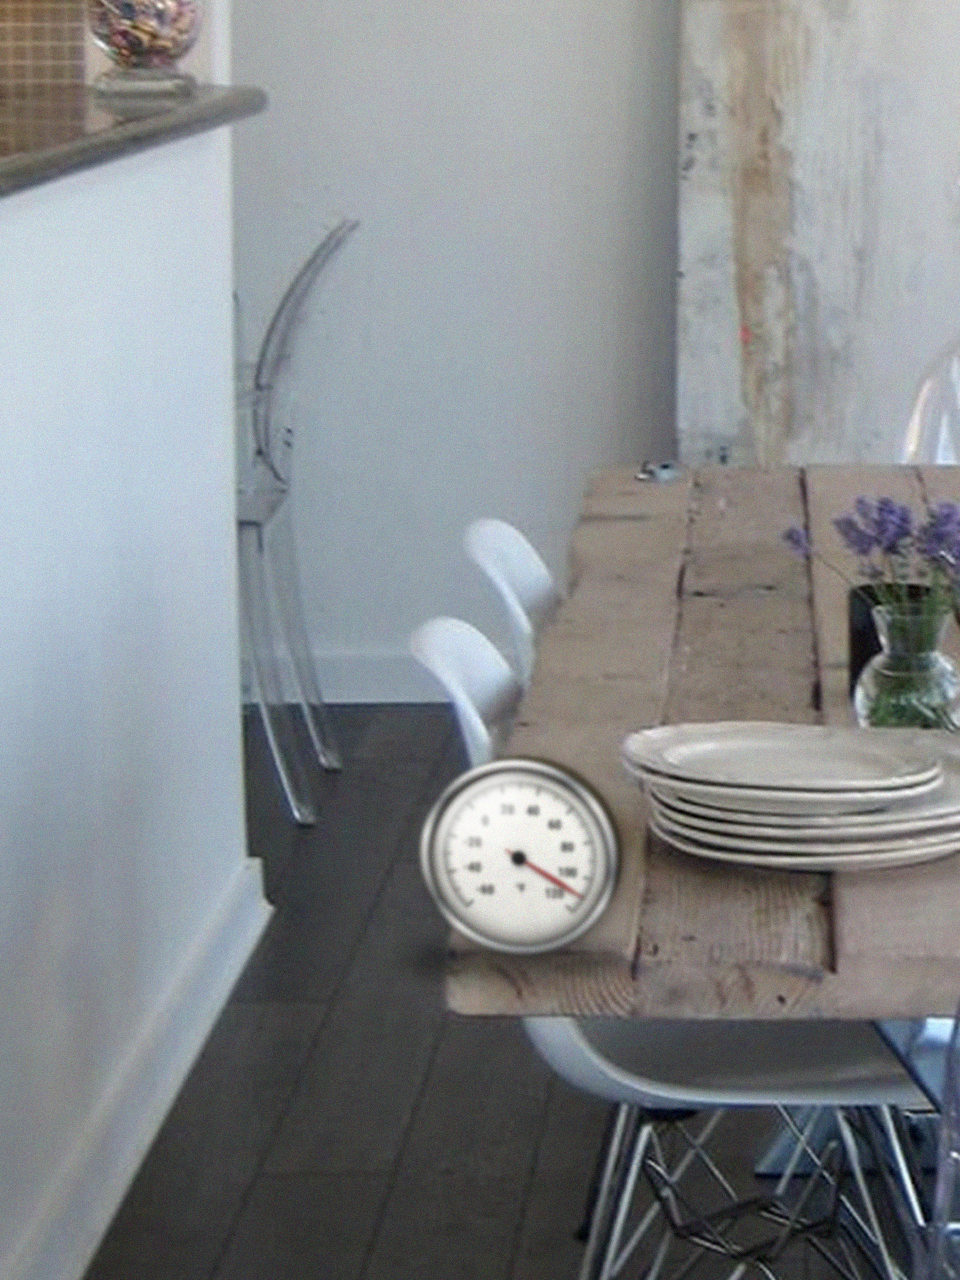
110 °F
